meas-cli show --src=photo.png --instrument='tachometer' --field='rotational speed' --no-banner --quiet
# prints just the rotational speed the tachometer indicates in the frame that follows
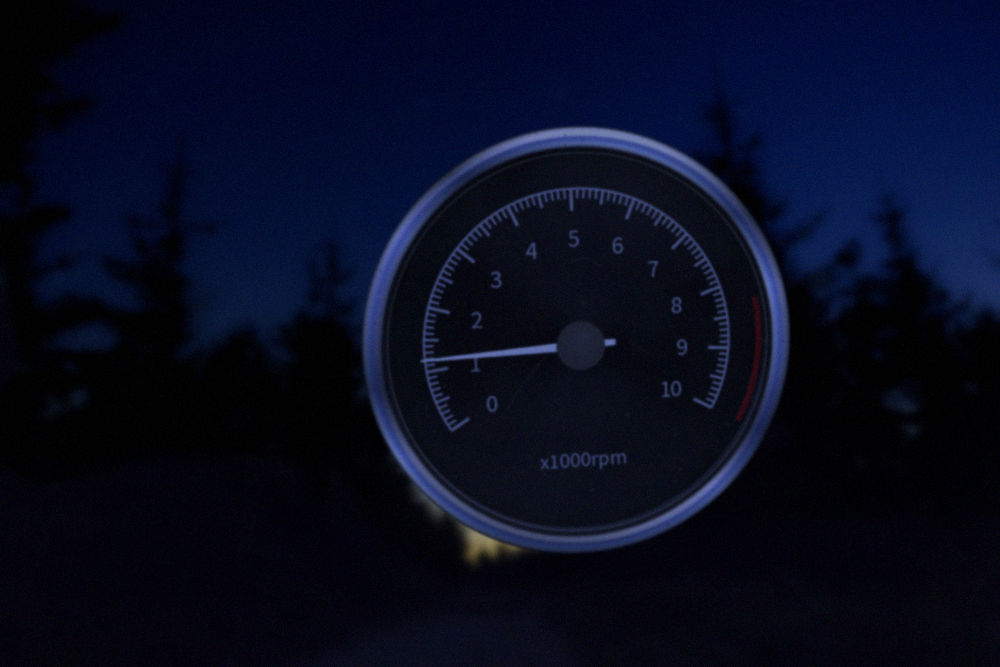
1200 rpm
